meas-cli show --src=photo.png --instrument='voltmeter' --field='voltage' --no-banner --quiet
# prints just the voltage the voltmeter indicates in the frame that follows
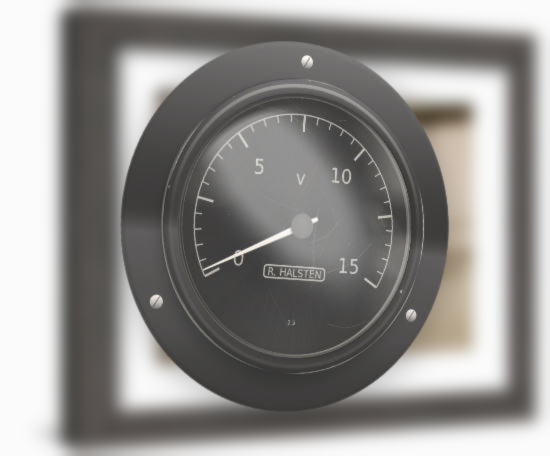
0.25 V
